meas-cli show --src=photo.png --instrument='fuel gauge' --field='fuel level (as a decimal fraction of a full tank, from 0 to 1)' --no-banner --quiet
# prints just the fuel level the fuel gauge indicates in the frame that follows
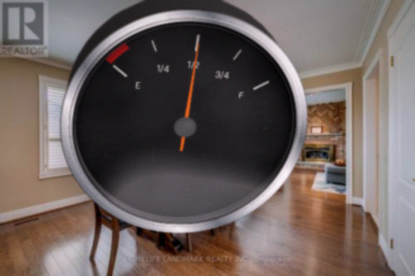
0.5
